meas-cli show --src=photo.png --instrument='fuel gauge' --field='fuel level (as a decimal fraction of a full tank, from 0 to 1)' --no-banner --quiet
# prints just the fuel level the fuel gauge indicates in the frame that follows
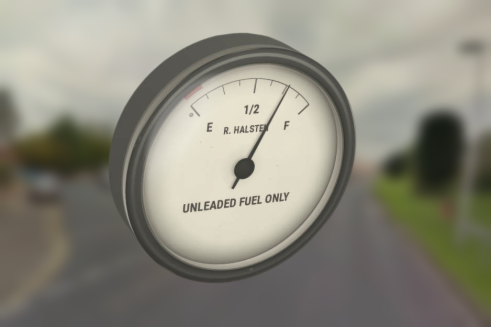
0.75
